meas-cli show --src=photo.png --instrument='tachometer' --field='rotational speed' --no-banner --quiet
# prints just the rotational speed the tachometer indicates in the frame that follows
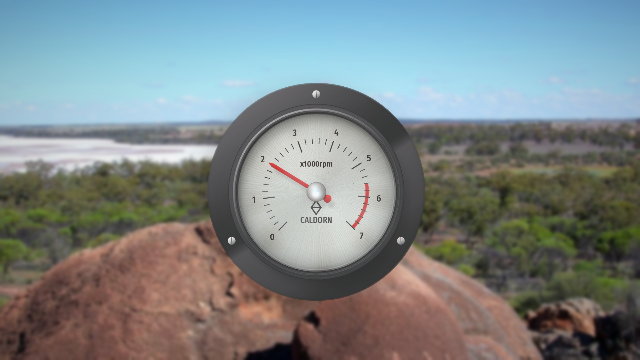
2000 rpm
